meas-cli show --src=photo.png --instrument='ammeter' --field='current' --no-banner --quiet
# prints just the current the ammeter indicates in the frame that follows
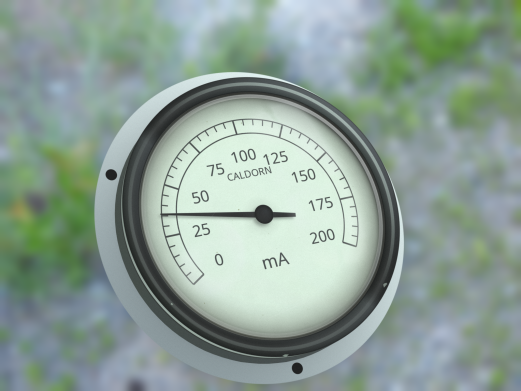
35 mA
